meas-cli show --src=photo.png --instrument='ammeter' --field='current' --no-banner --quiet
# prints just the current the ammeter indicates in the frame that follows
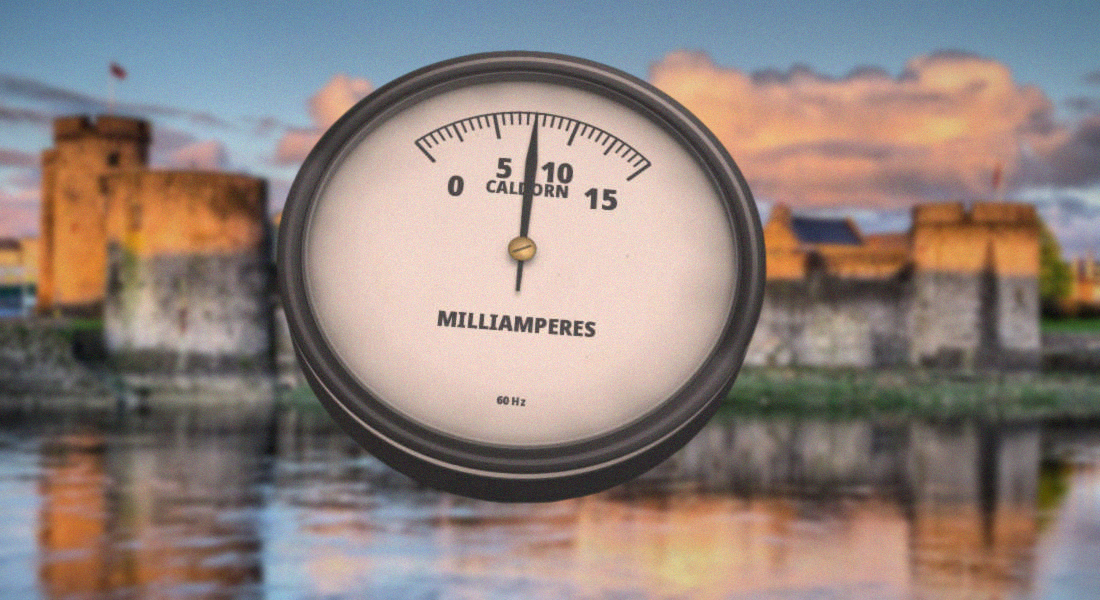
7.5 mA
